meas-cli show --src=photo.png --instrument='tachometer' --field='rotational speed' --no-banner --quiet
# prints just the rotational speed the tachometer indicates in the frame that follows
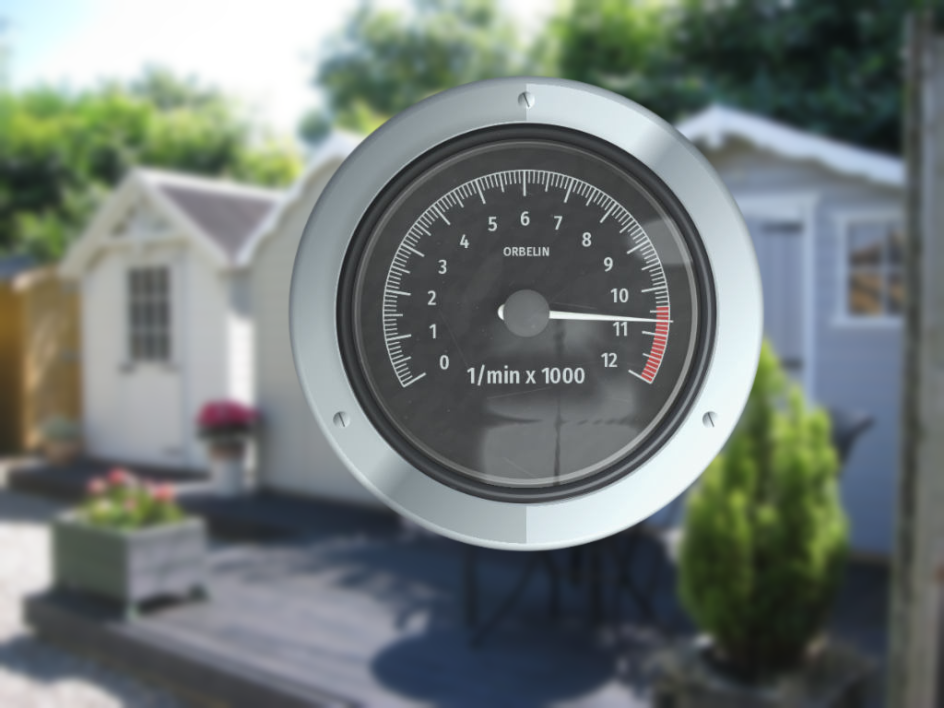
10700 rpm
